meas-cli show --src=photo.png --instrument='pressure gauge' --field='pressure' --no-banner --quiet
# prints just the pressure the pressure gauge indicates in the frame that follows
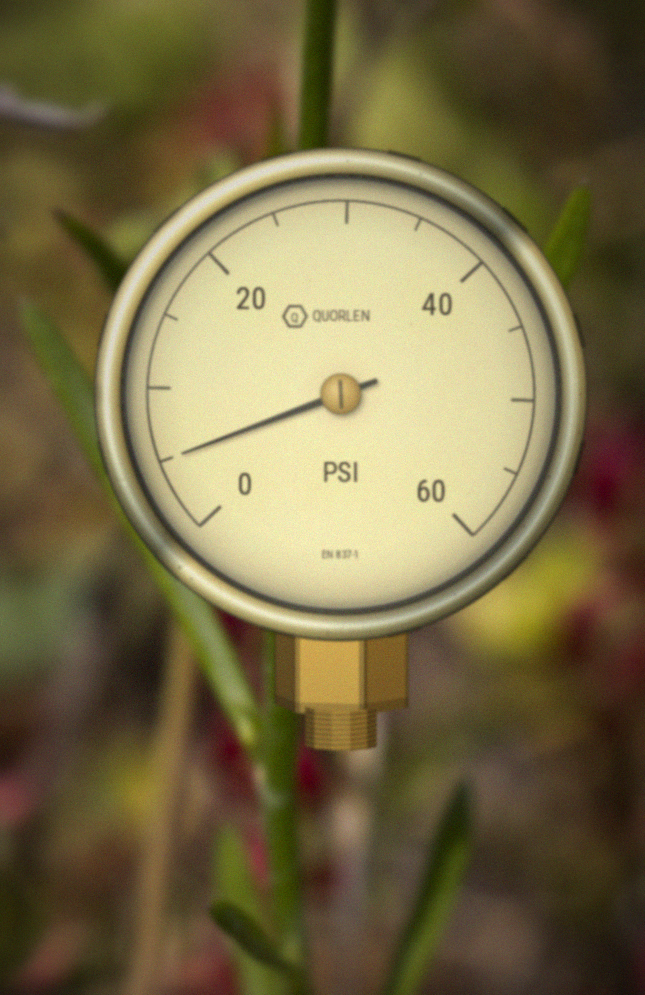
5 psi
